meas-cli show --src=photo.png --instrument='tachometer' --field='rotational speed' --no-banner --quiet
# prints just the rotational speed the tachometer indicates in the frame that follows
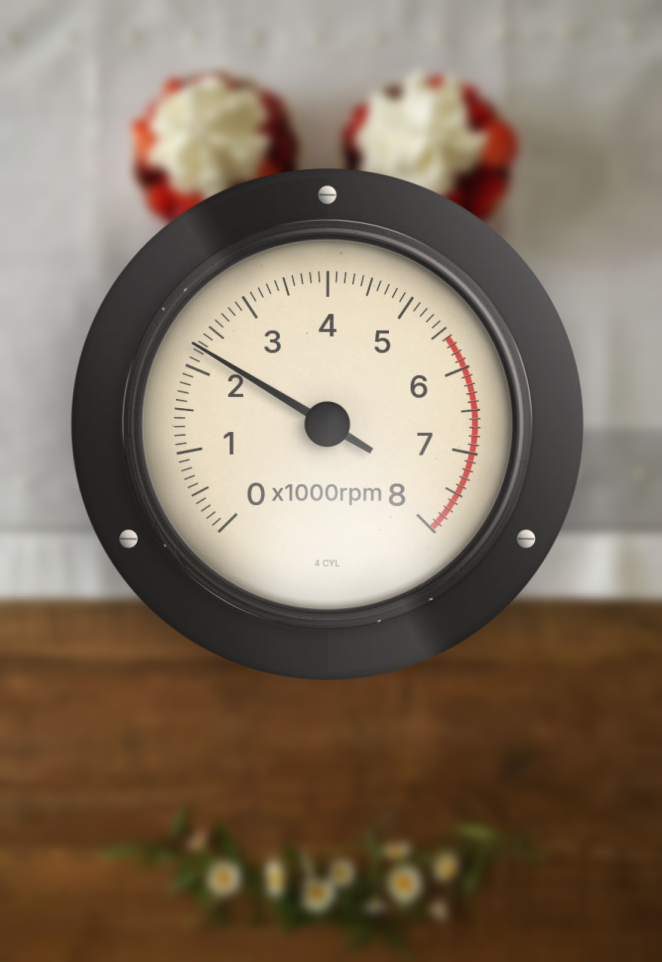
2250 rpm
